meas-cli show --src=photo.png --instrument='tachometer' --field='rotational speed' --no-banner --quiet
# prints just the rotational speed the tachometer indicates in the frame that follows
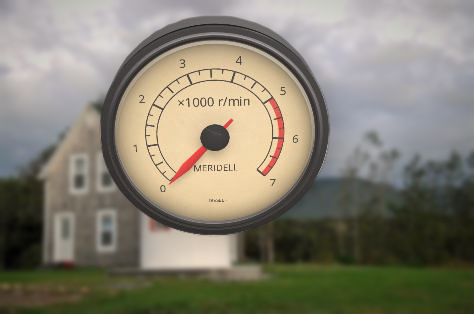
0 rpm
